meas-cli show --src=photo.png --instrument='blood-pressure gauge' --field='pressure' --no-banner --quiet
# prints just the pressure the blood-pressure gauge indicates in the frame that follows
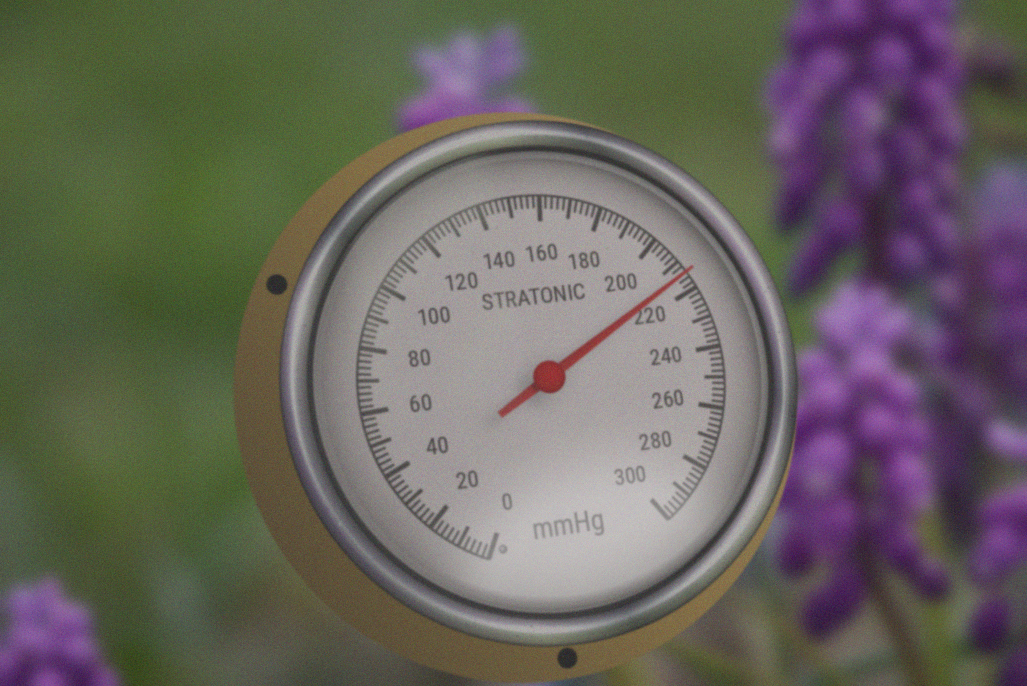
214 mmHg
